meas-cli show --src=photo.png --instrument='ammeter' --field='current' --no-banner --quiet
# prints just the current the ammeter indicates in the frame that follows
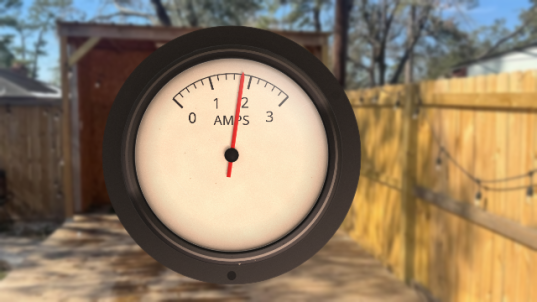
1.8 A
